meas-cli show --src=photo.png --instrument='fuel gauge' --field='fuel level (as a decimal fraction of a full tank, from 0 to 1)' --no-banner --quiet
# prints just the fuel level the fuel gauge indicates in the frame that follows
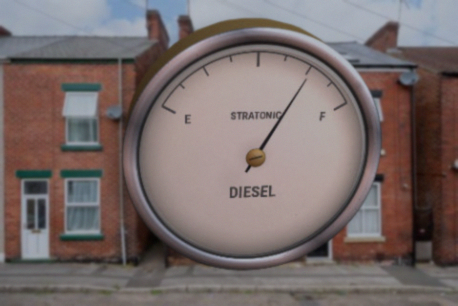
0.75
